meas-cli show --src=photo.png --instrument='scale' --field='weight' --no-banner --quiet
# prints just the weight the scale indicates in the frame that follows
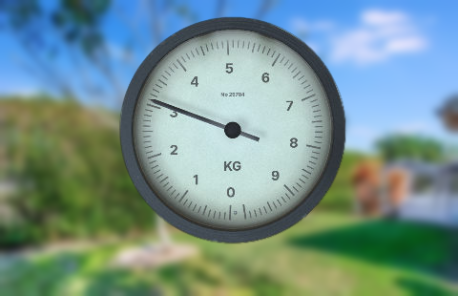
3.1 kg
